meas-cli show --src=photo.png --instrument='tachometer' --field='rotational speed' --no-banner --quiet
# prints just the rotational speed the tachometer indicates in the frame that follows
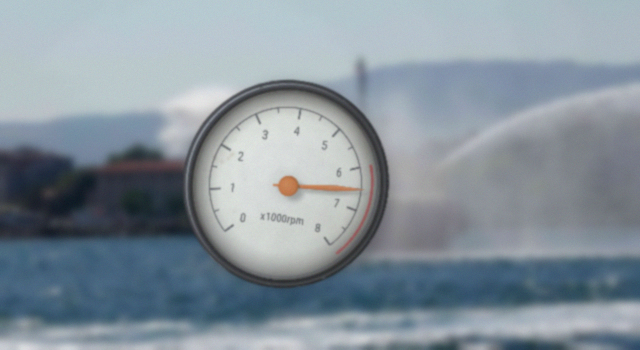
6500 rpm
